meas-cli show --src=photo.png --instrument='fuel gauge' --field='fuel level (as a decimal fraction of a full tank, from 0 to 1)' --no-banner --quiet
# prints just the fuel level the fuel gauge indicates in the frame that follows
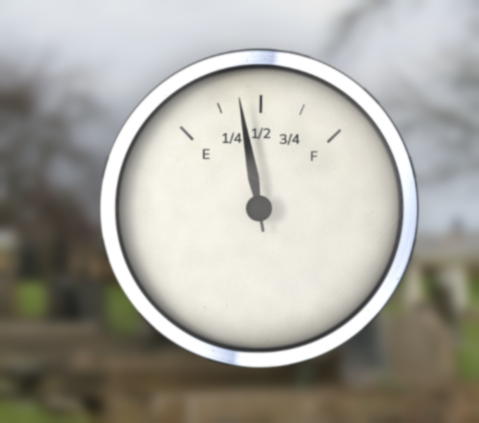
0.375
